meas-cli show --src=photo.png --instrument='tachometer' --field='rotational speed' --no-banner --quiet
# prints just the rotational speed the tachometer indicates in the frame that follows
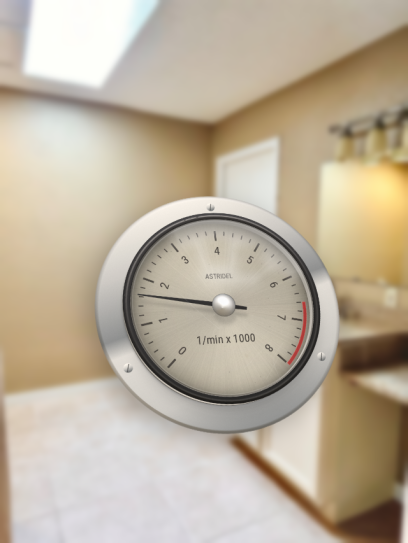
1600 rpm
